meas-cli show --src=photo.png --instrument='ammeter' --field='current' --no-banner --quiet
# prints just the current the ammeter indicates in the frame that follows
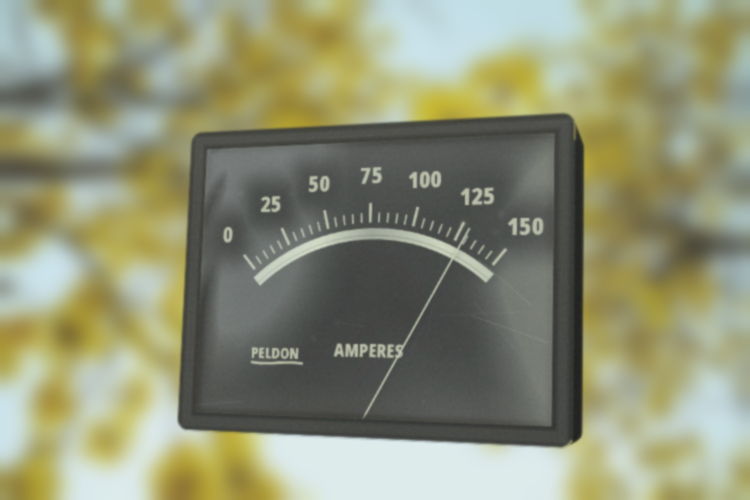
130 A
